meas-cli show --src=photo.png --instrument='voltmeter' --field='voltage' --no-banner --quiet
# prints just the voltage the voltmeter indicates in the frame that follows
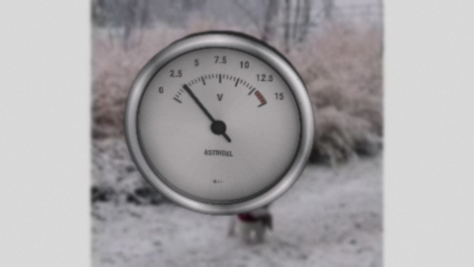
2.5 V
